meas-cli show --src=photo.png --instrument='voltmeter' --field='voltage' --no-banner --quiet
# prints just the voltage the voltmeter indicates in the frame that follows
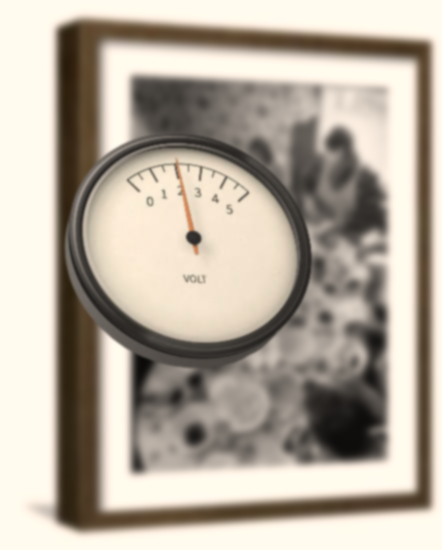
2 V
